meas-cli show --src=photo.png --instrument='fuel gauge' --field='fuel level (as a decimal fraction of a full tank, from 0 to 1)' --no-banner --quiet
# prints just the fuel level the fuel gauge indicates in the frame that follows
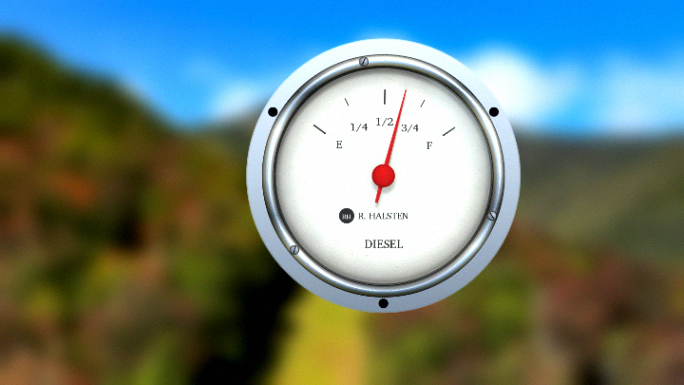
0.625
